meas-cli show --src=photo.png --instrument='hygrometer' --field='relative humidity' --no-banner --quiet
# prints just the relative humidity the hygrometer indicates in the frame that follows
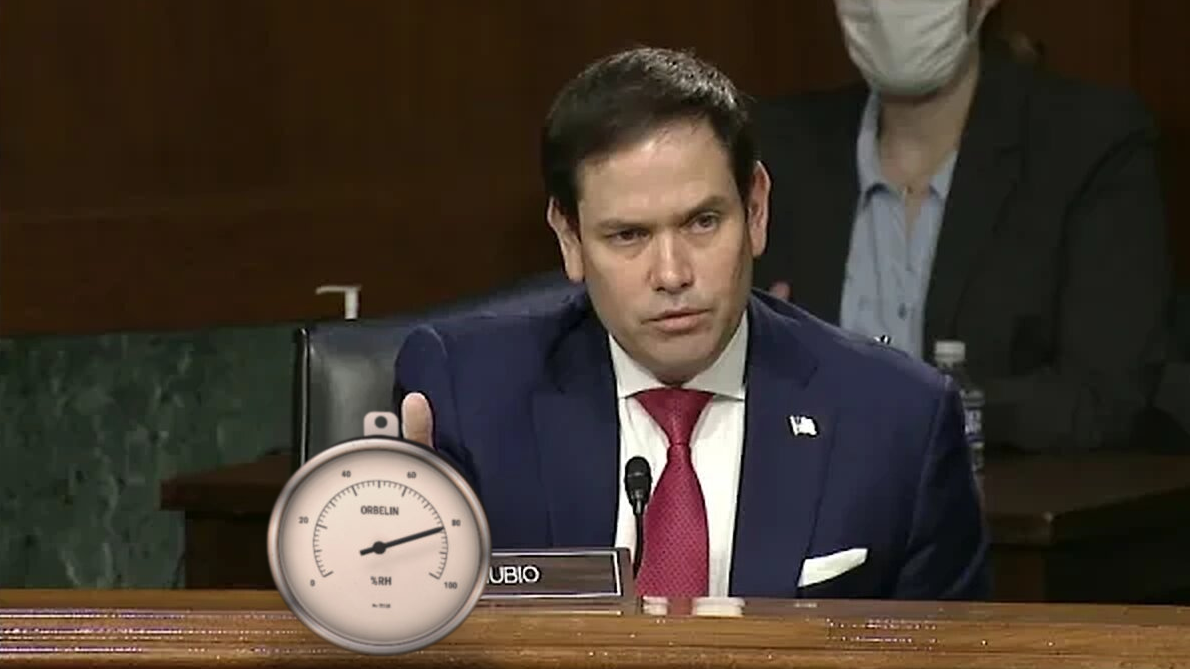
80 %
